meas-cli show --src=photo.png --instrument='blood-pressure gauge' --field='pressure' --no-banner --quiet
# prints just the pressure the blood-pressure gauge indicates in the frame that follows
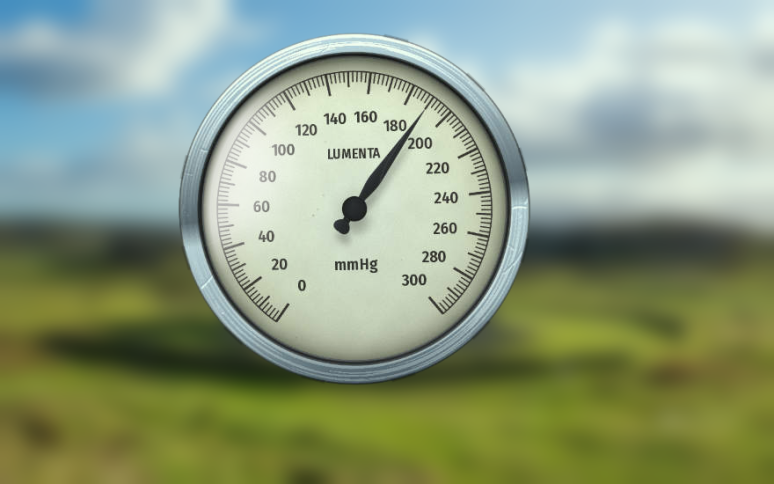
190 mmHg
